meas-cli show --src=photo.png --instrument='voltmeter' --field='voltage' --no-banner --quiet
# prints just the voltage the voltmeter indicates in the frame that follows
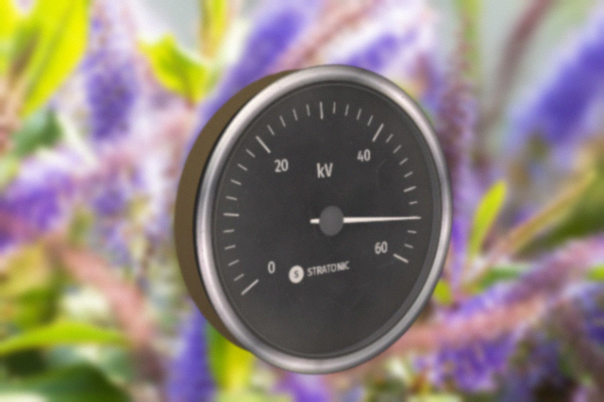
54 kV
